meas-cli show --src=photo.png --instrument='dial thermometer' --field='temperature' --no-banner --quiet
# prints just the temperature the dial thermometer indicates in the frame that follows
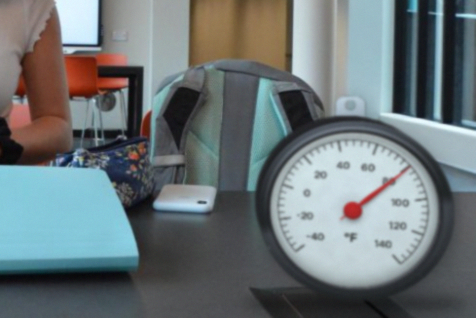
80 °F
